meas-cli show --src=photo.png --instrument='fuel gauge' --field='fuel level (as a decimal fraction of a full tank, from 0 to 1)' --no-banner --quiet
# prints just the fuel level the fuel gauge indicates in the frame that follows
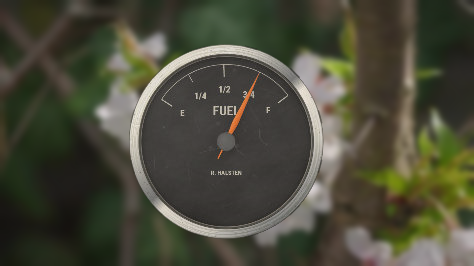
0.75
